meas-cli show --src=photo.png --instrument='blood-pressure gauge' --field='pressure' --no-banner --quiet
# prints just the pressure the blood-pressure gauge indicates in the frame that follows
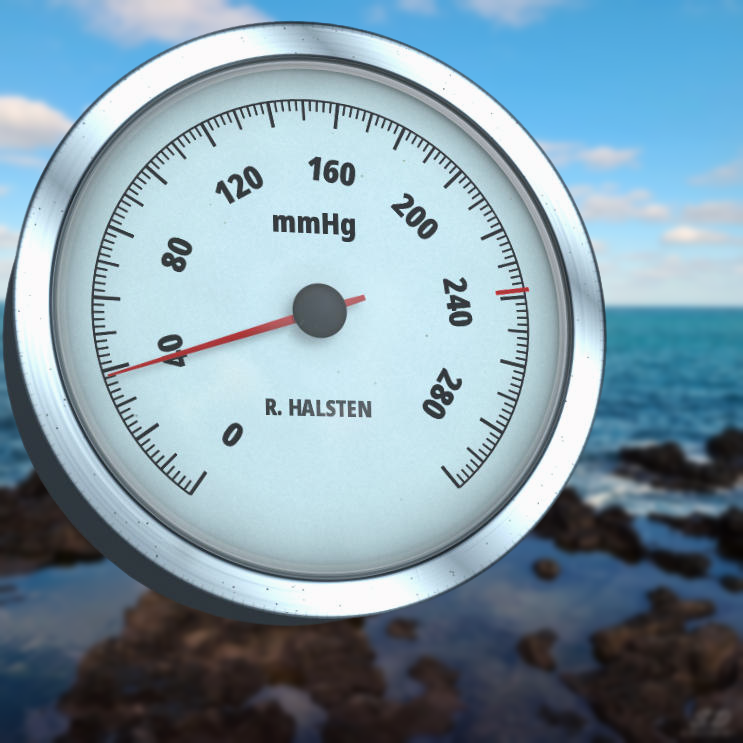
38 mmHg
